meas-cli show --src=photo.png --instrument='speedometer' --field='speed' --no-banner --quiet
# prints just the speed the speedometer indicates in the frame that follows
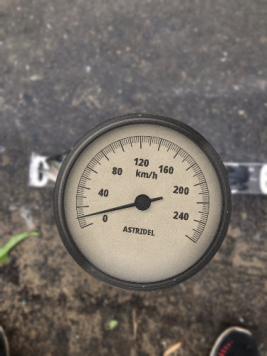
10 km/h
